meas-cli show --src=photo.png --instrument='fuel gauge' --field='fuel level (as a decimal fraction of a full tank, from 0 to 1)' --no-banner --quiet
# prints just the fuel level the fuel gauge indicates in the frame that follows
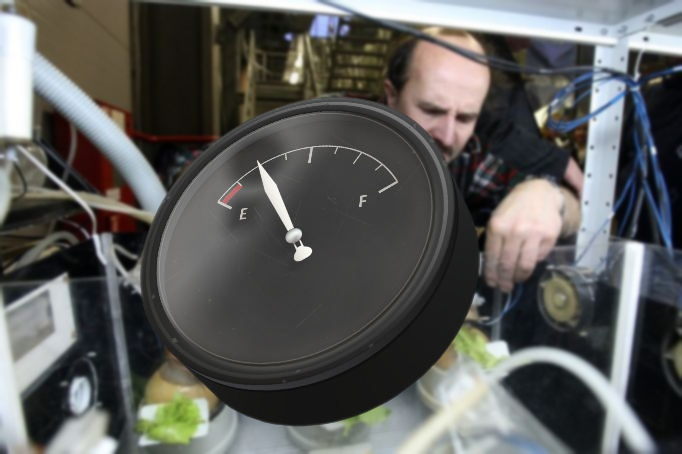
0.25
